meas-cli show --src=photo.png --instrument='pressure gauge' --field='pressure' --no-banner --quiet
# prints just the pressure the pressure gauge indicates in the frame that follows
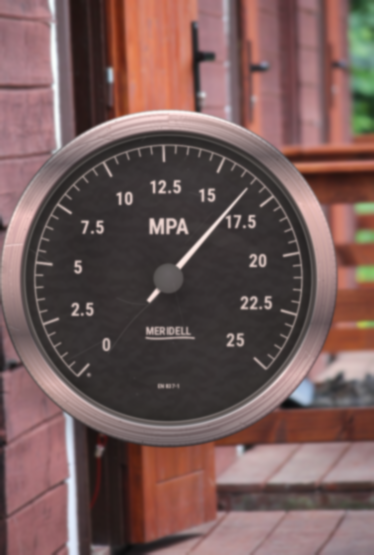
16.5 MPa
